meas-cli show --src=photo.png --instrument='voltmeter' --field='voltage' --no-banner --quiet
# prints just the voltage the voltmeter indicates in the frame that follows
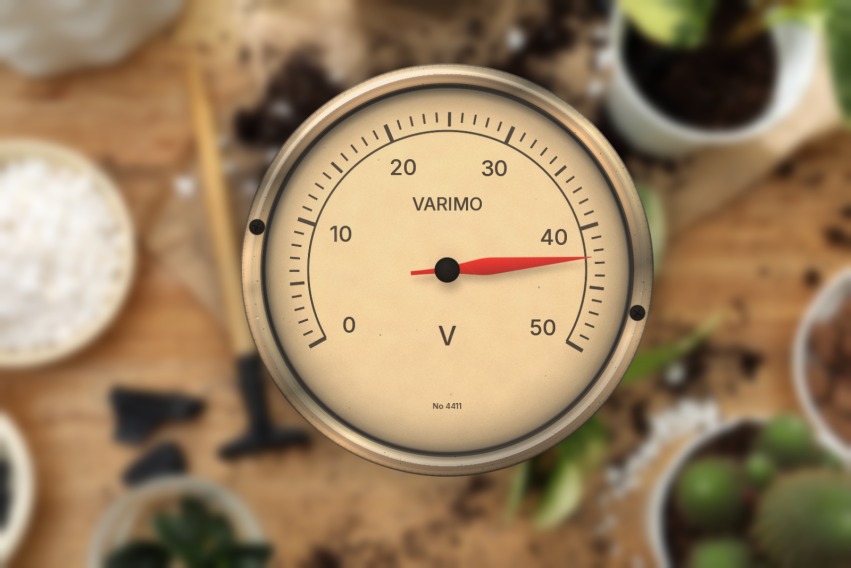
42.5 V
